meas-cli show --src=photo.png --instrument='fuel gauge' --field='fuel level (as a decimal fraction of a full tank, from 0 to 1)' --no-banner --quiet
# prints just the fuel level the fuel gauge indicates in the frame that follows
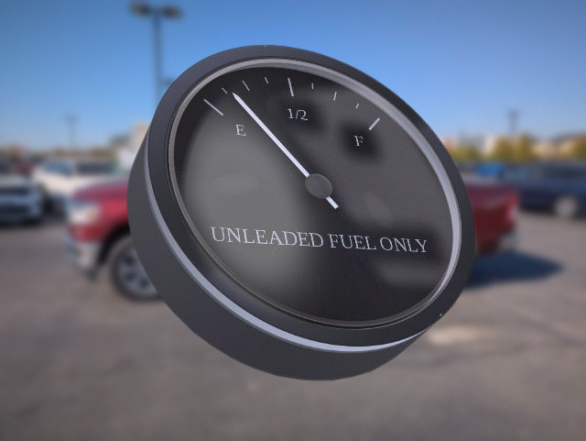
0.125
